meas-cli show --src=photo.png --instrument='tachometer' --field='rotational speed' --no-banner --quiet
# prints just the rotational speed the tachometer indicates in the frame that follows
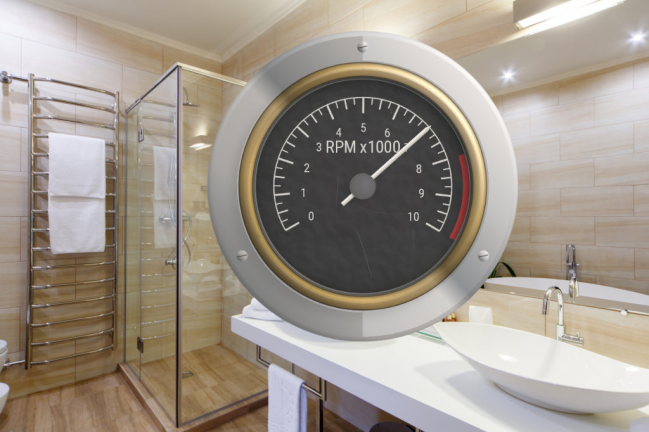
7000 rpm
